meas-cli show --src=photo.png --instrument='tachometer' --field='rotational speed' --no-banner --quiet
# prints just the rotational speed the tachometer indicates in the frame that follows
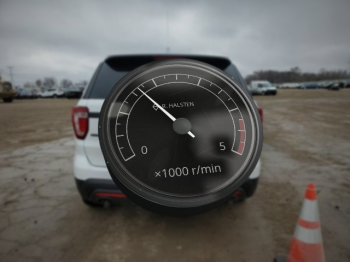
1625 rpm
